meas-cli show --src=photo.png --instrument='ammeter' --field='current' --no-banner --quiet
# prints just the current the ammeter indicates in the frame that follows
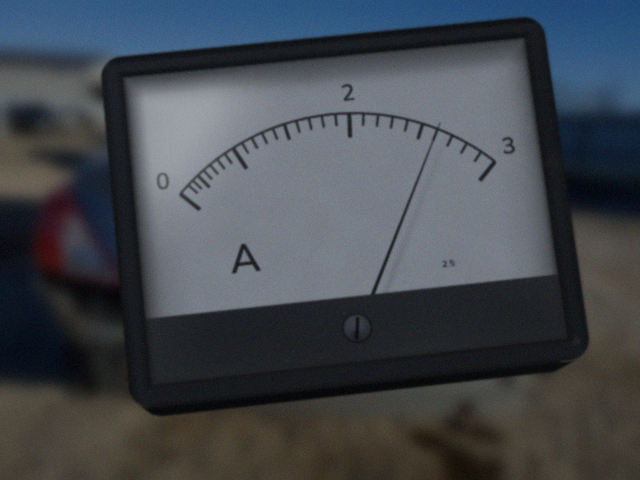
2.6 A
